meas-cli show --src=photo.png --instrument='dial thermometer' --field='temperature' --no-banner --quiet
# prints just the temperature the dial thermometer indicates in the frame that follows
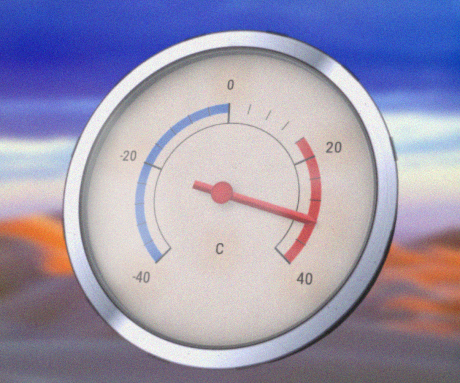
32 °C
